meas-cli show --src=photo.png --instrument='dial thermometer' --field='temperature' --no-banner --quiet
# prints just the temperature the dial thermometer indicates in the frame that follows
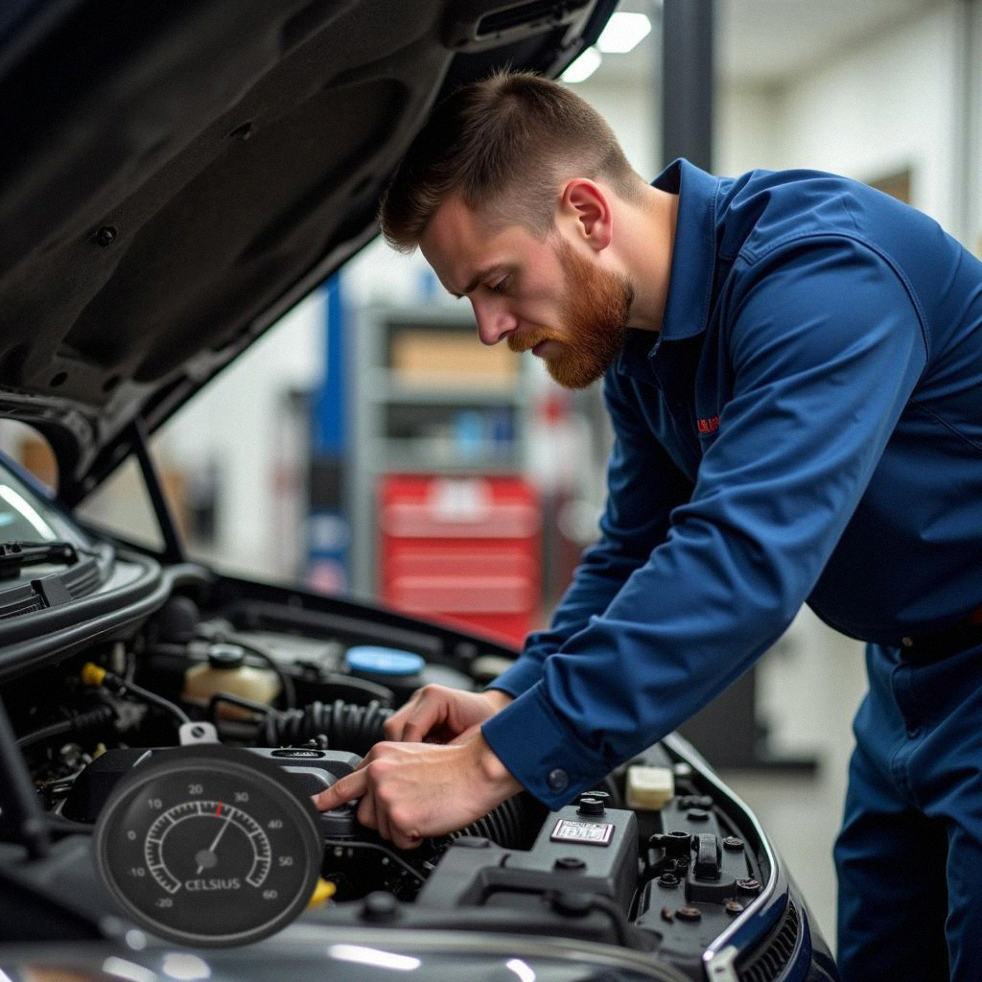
30 °C
